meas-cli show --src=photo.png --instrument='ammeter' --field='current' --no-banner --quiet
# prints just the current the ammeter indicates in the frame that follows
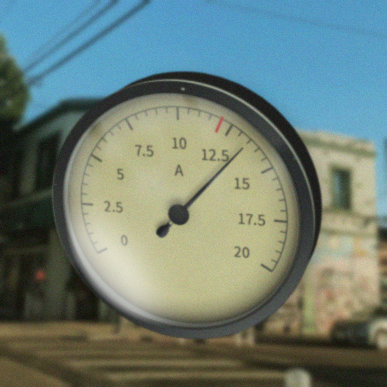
13.5 A
